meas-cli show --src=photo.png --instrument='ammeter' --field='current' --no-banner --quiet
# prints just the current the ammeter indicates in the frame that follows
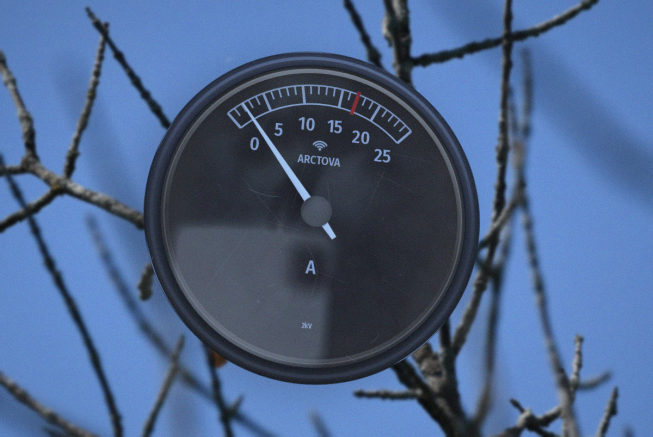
2 A
